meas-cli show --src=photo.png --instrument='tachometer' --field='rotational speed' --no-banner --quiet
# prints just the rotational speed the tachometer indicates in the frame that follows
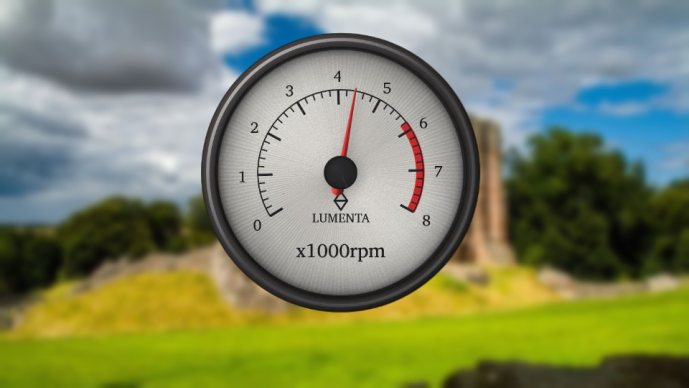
4400 rpm
